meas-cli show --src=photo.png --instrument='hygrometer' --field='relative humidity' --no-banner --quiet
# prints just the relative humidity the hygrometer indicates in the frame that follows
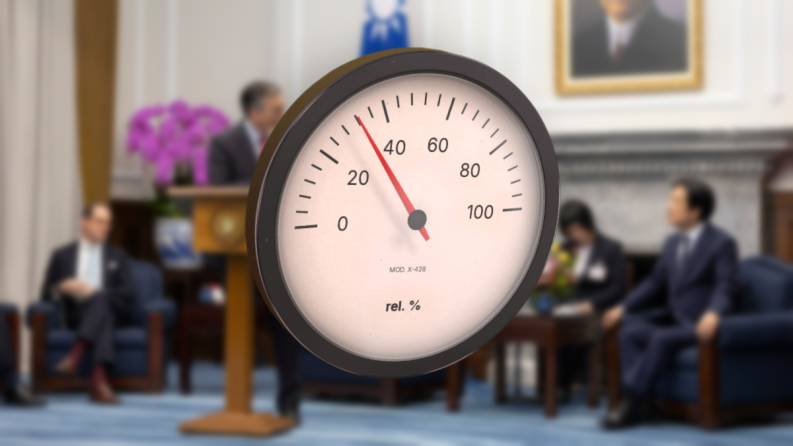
32 %
